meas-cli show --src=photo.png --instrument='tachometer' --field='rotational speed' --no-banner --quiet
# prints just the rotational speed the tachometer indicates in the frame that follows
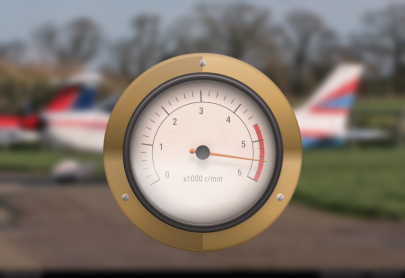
5500 rpm
